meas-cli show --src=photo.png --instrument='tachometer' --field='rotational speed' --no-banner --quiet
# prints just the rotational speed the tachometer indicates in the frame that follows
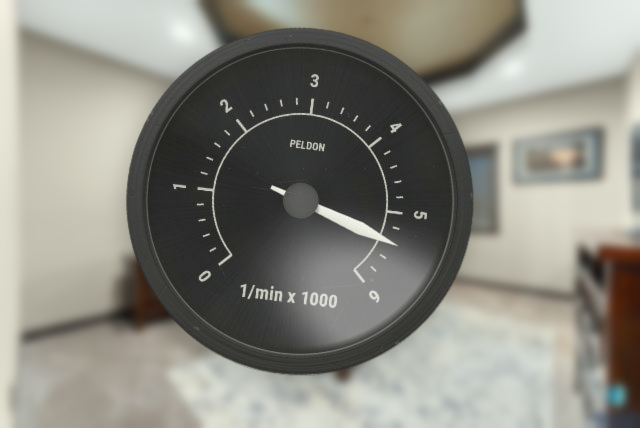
5400 rpm
